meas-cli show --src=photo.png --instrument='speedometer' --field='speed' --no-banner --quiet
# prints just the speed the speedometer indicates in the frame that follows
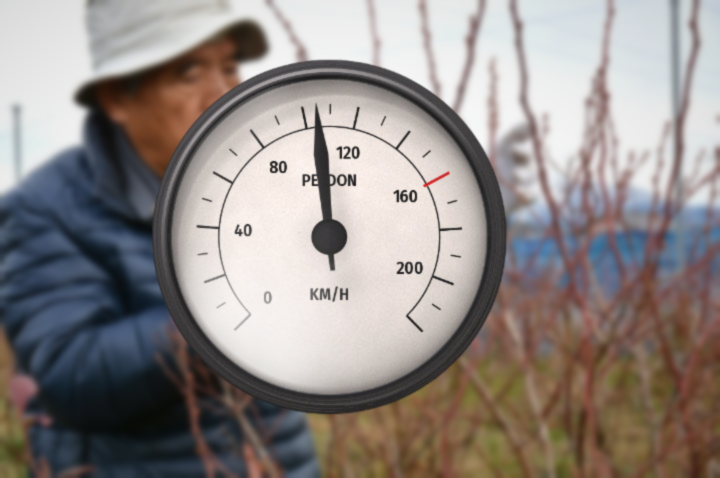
105 km/h
